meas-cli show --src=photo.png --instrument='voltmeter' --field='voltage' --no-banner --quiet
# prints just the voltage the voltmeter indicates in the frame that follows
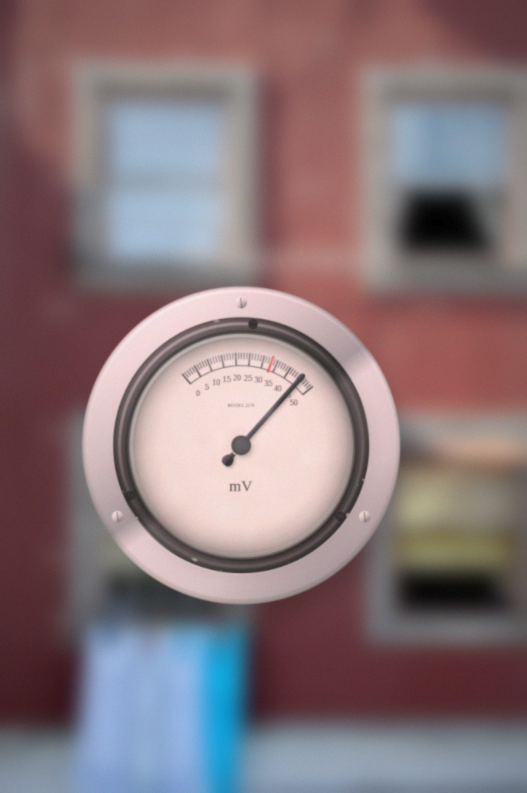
45 mV
